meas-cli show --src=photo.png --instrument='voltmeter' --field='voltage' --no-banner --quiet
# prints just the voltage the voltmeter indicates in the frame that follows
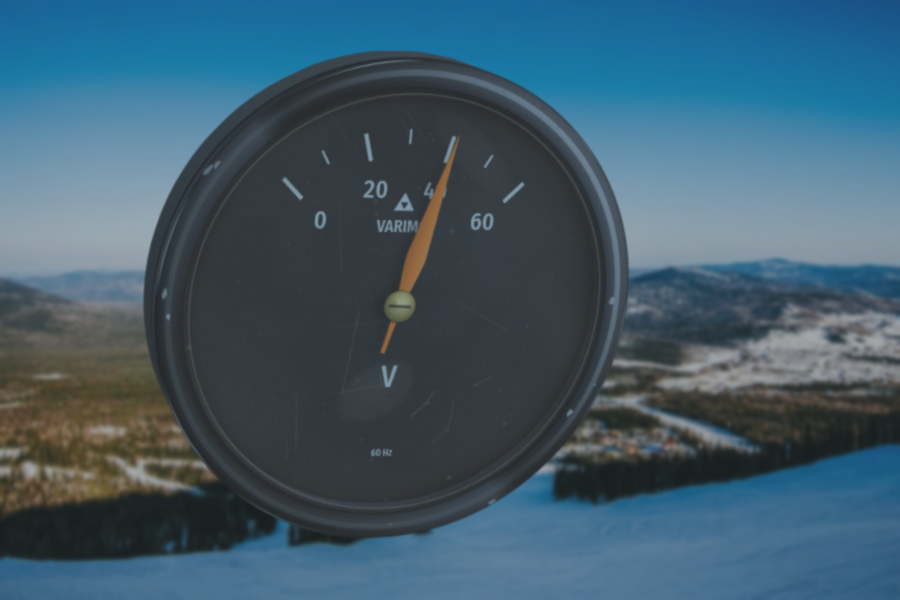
40 V
